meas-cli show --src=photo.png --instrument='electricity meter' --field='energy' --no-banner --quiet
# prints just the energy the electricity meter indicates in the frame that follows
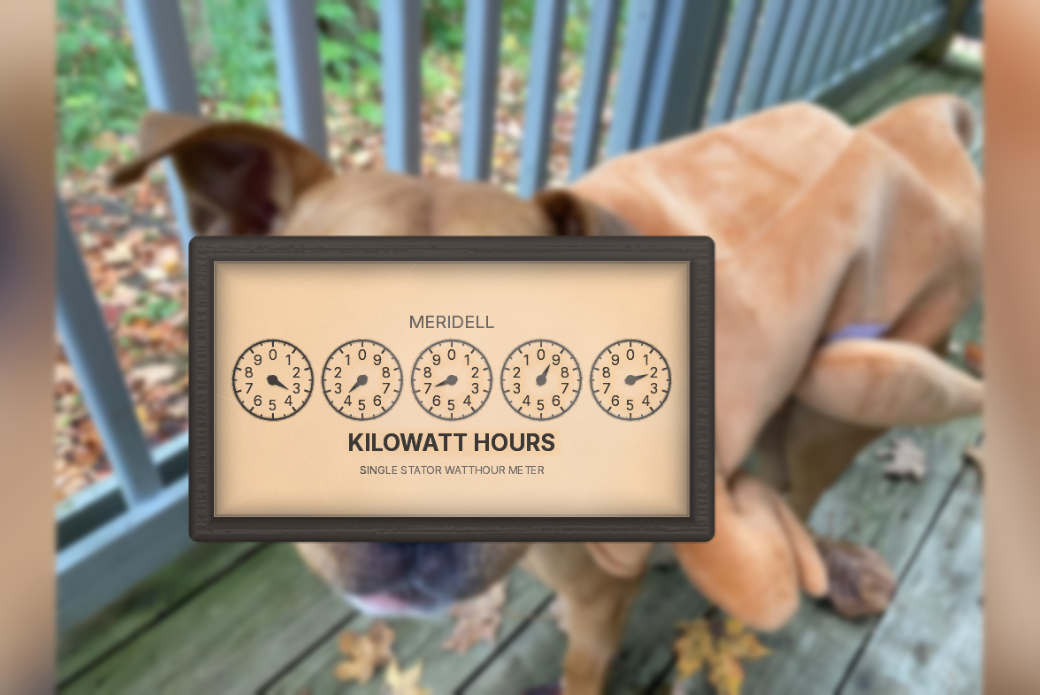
33692 kWh
